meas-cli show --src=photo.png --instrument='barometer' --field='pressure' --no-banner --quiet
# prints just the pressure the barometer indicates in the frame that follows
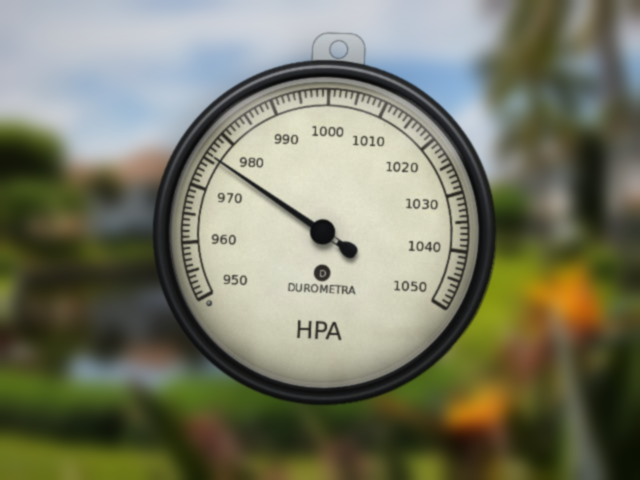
976 hPa
